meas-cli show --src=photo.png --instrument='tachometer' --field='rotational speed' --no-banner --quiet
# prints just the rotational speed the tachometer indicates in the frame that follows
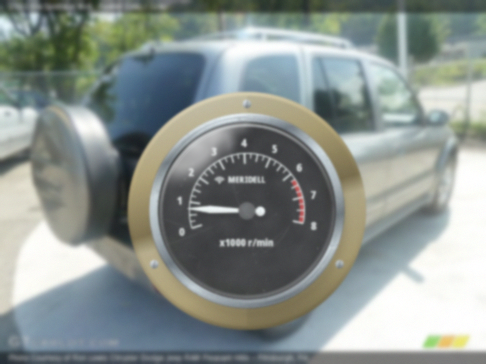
750 rpm
